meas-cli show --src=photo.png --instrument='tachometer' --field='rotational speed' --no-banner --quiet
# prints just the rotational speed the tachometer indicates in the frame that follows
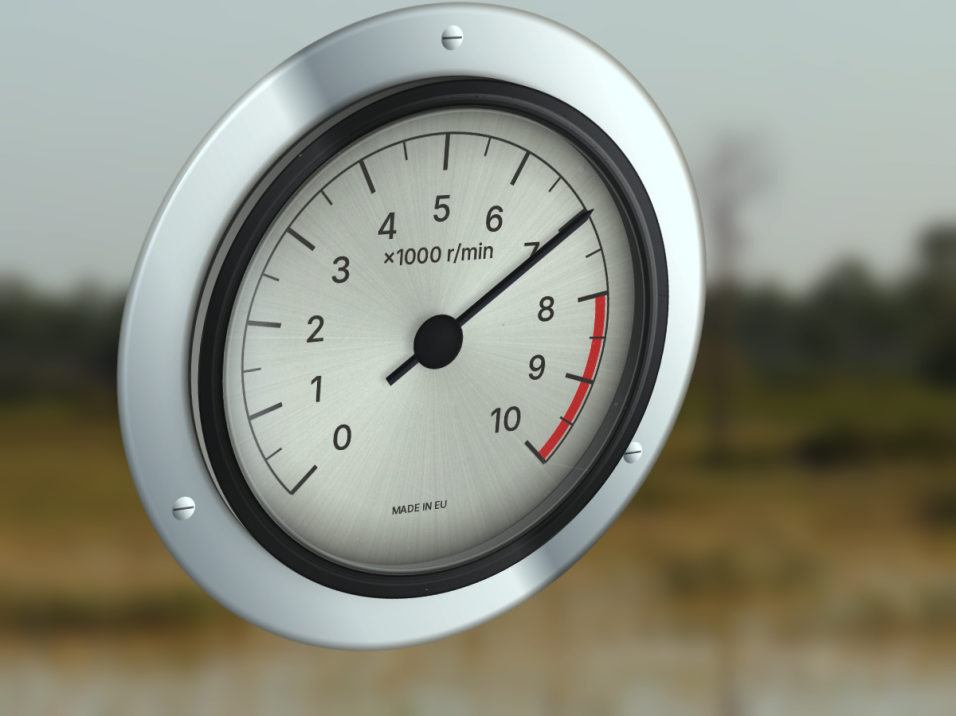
7000 rpm
